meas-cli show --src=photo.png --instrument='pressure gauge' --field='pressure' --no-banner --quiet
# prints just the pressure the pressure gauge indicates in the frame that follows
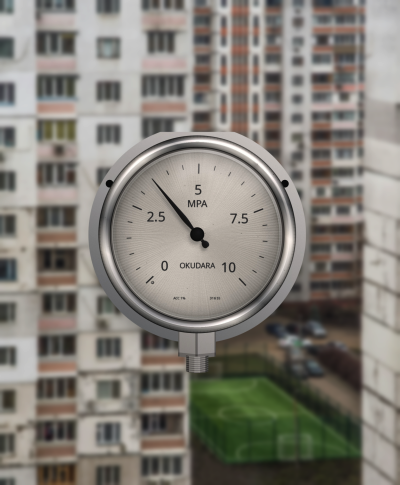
3.5 MPa
